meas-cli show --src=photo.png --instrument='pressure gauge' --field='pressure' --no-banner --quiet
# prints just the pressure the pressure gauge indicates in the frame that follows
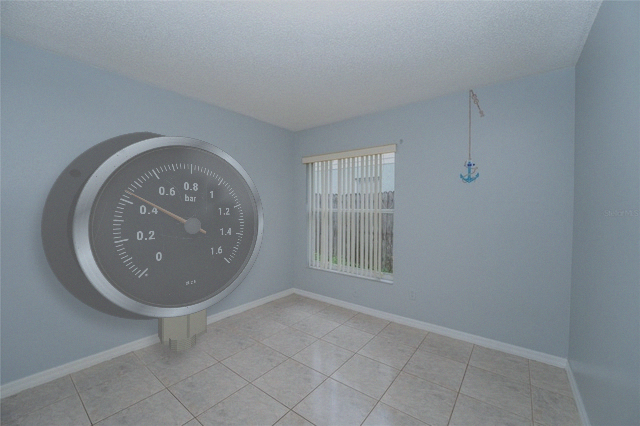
0.44 bar
